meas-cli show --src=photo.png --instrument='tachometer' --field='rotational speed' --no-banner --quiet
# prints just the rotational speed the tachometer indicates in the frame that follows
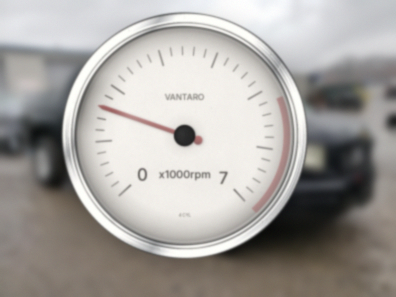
1600 rpm
